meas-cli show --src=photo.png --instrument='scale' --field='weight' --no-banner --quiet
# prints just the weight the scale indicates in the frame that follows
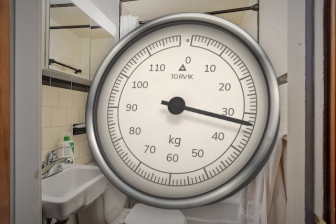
33 kg
